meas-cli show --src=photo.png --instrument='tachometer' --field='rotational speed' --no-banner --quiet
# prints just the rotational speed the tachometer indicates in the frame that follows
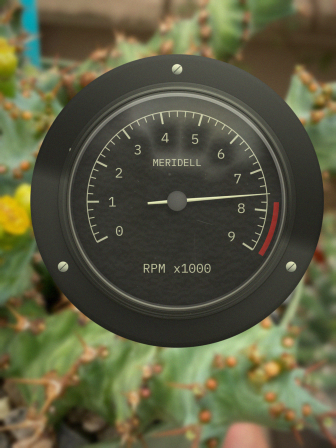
7600 rpm
